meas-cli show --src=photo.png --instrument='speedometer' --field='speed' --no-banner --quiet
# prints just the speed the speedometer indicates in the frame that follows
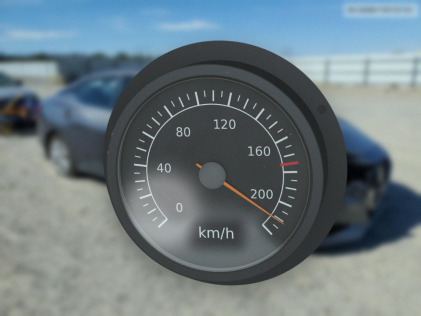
210 km/h
